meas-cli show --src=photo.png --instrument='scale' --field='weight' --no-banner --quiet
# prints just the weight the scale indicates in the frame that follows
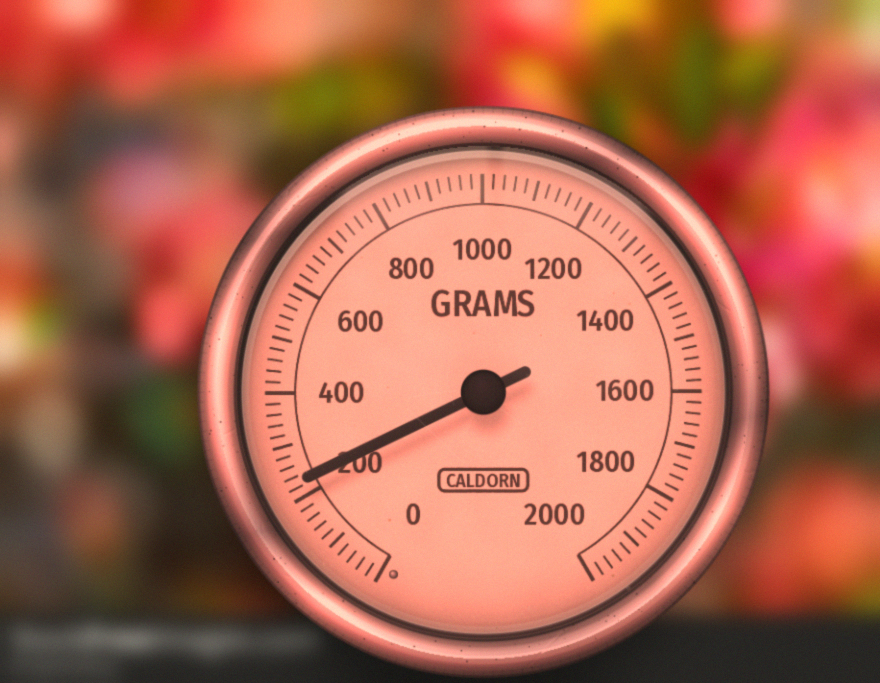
230 g
